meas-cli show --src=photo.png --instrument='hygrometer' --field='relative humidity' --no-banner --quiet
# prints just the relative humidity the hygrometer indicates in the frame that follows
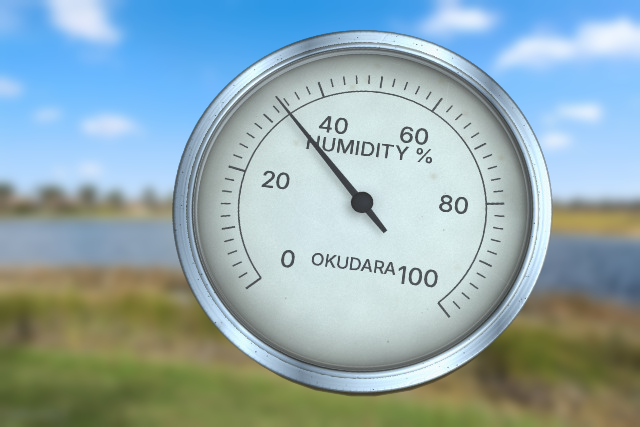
33 %
